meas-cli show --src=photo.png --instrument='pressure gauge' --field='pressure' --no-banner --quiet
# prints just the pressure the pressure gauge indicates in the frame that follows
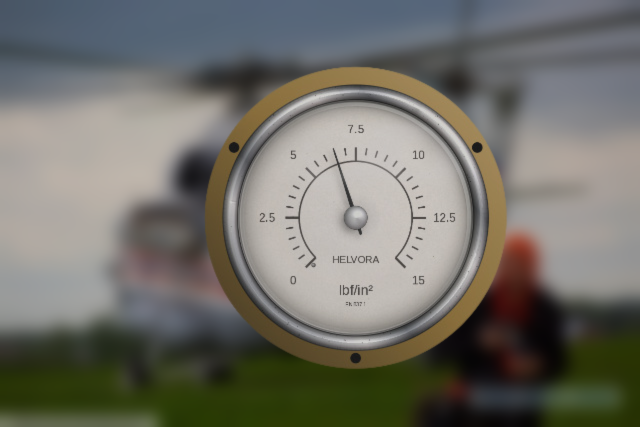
6.5 psi
